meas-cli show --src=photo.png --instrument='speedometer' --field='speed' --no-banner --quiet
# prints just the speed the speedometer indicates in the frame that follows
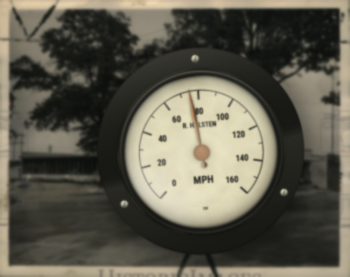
75 mph
